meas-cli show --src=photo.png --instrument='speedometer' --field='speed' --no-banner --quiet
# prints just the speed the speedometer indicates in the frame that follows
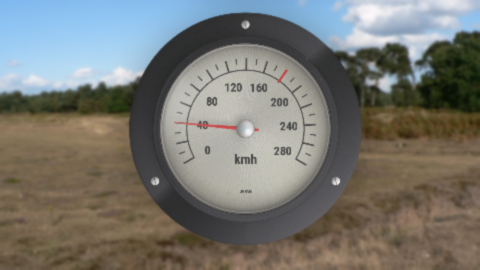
40 km/h
